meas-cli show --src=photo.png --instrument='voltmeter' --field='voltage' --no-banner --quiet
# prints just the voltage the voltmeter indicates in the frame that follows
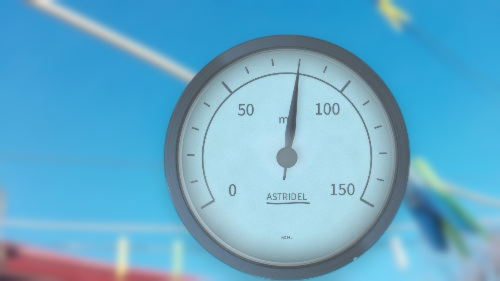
80 mV
